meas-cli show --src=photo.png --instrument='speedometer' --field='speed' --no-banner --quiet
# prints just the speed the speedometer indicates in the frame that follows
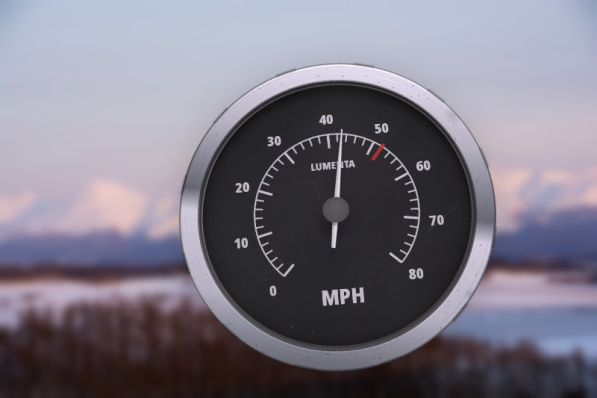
43 mph
